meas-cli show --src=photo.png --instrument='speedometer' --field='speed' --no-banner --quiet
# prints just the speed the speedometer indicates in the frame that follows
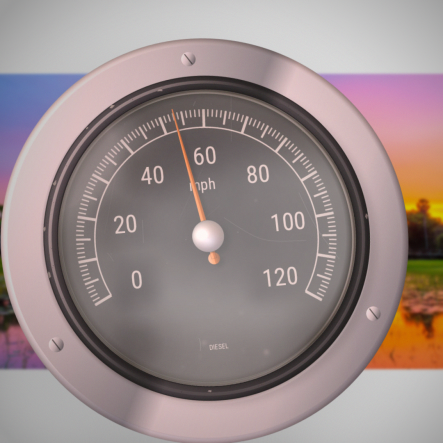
53 mph
